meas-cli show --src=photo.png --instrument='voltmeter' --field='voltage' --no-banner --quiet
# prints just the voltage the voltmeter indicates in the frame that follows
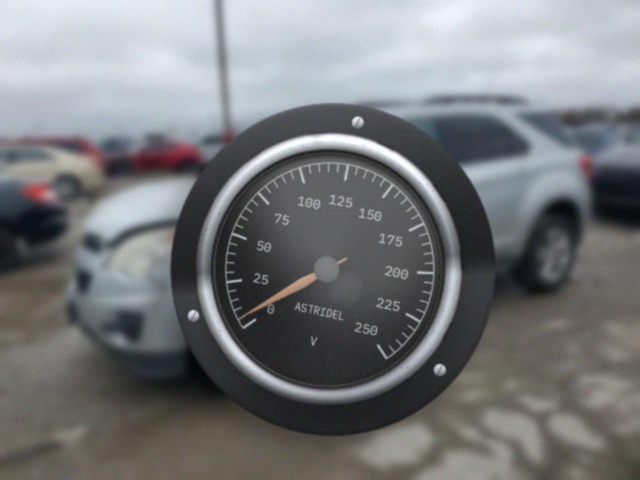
5 V
